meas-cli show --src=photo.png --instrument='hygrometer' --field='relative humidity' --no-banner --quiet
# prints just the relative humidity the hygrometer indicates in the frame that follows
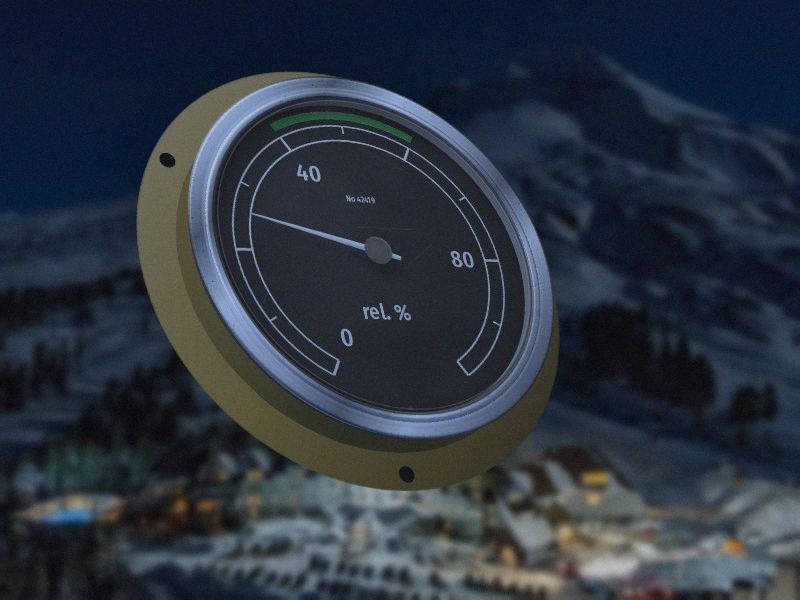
25 %
